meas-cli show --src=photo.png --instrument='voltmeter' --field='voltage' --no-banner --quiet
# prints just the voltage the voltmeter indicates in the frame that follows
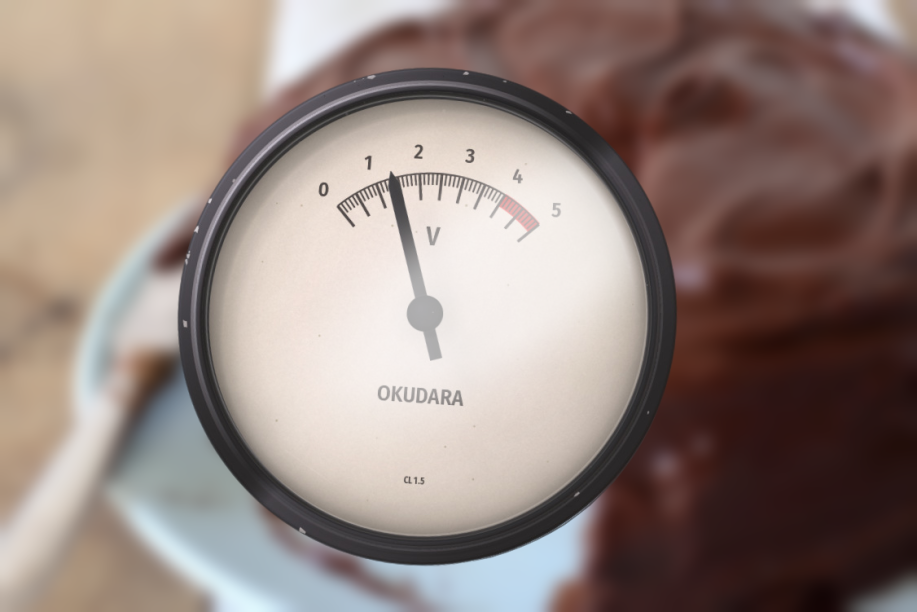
1.4 V
